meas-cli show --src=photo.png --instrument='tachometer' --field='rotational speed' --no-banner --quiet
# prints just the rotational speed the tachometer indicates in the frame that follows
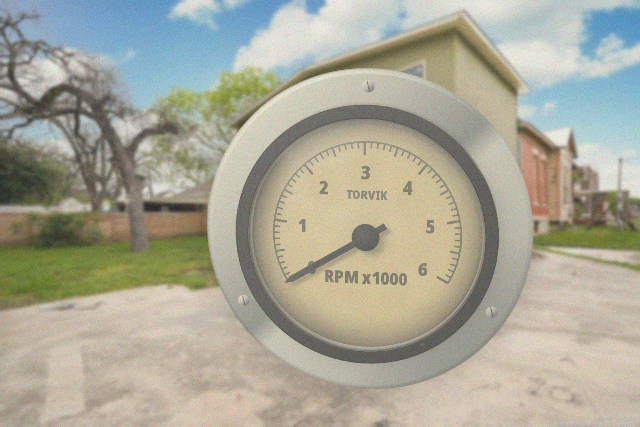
0 rpm
